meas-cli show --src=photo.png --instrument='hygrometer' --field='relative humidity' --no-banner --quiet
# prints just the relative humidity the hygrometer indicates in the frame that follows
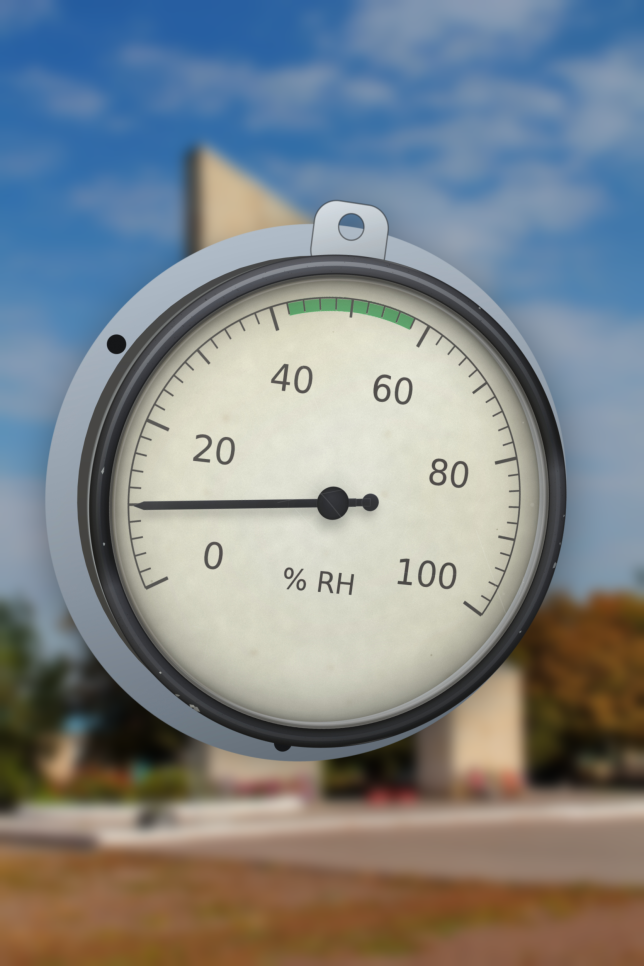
10 %
